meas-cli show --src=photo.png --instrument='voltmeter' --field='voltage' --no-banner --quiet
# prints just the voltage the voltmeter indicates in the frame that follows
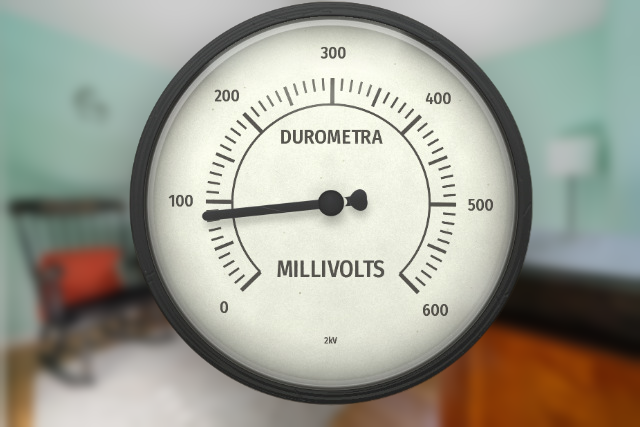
85 mV
